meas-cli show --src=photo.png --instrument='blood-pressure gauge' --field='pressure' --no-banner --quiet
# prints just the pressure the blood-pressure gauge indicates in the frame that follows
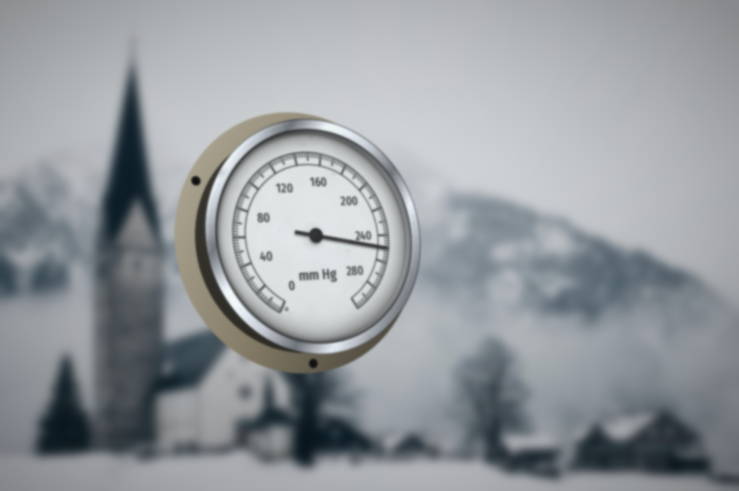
250 mmHg
